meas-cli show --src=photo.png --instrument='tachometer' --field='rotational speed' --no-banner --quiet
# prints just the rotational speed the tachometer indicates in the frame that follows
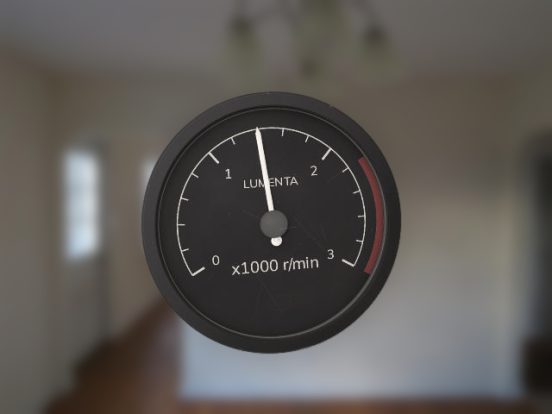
1400 rpm
